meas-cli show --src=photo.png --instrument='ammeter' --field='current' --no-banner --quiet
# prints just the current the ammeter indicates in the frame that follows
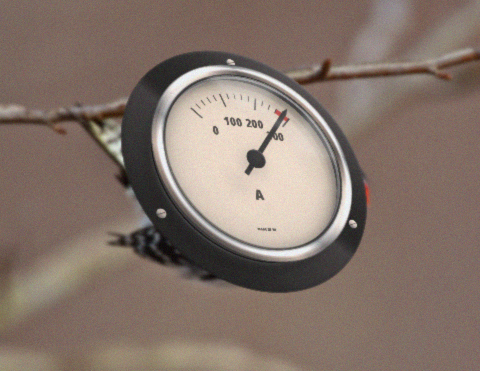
280 A
